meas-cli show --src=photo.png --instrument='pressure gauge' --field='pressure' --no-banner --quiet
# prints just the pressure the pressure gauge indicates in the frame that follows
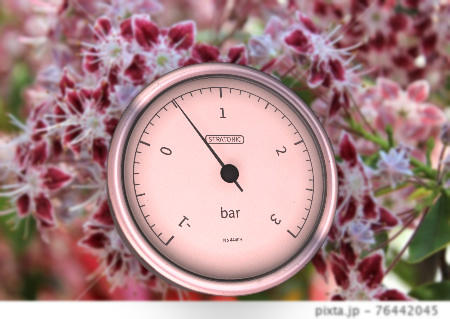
0.5 bar
